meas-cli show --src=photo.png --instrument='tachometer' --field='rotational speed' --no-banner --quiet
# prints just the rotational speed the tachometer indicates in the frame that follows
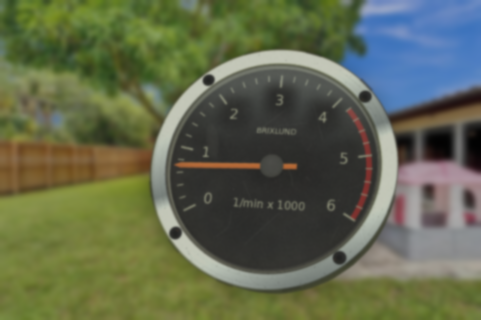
700 rpm
